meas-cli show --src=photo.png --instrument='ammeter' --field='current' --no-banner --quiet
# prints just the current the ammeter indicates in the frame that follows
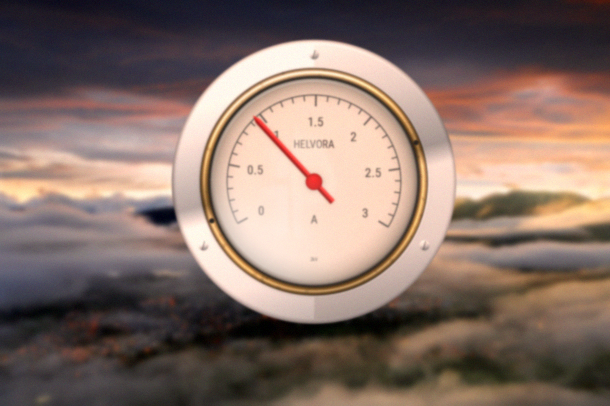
0.95 A
